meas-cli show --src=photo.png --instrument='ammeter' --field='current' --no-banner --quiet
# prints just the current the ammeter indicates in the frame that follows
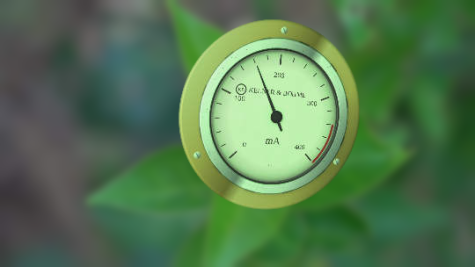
160 mA
